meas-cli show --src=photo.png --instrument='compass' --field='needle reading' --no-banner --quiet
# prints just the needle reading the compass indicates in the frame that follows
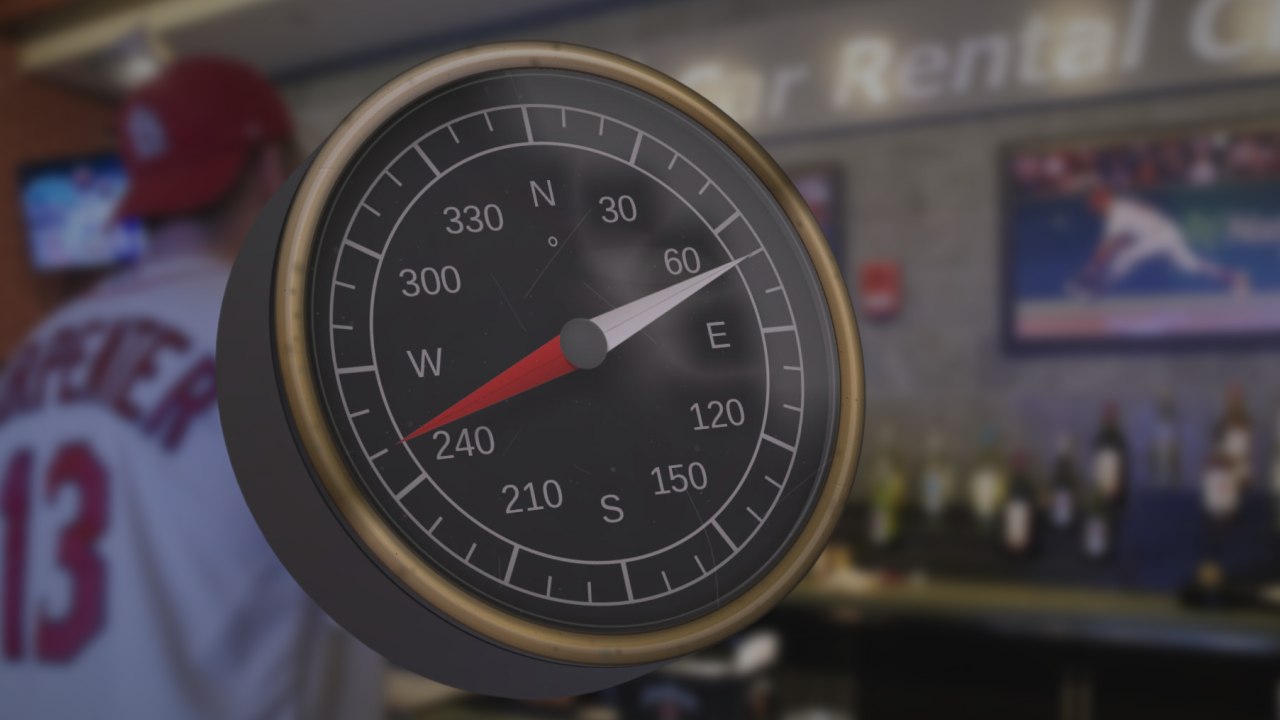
250 °
